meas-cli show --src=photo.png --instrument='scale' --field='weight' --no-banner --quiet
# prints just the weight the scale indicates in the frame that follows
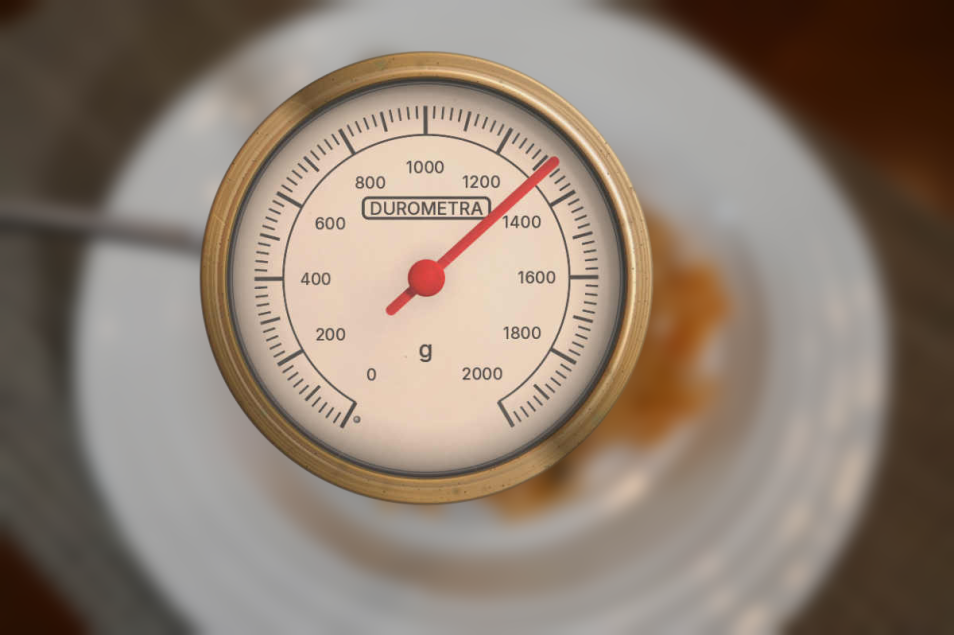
1320 g
